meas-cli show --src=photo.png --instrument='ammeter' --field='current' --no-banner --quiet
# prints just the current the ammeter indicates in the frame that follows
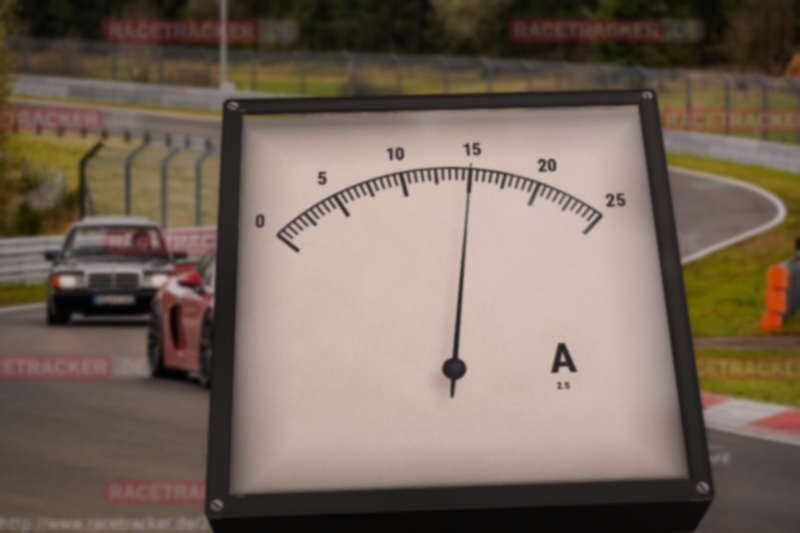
15 A
